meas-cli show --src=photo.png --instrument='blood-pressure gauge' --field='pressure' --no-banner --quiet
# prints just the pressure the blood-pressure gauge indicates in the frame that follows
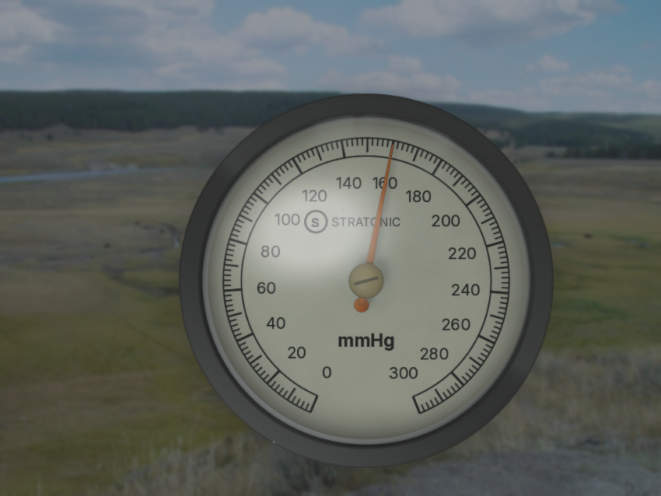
160 mmHg
